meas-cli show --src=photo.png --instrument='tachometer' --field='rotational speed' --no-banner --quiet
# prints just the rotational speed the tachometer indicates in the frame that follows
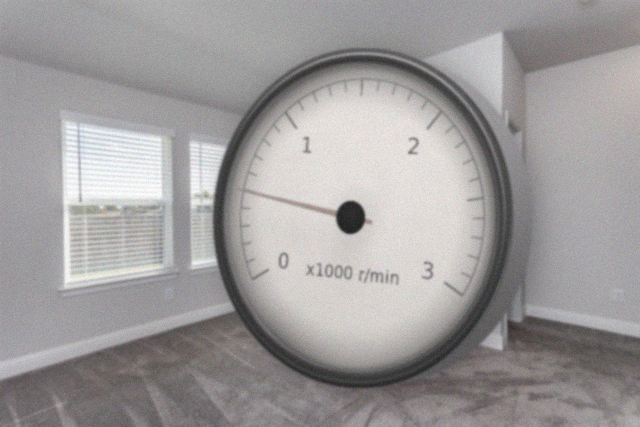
500 rpm
